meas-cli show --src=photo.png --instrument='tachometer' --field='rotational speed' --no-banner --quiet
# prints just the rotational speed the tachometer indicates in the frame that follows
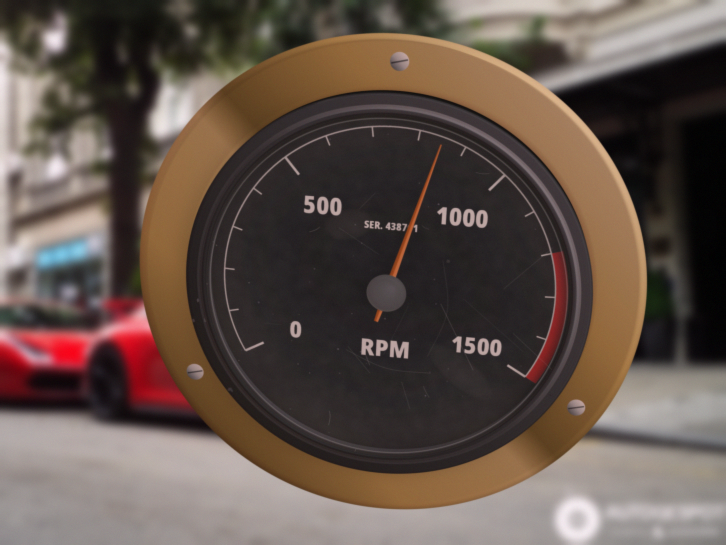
850 rpm
